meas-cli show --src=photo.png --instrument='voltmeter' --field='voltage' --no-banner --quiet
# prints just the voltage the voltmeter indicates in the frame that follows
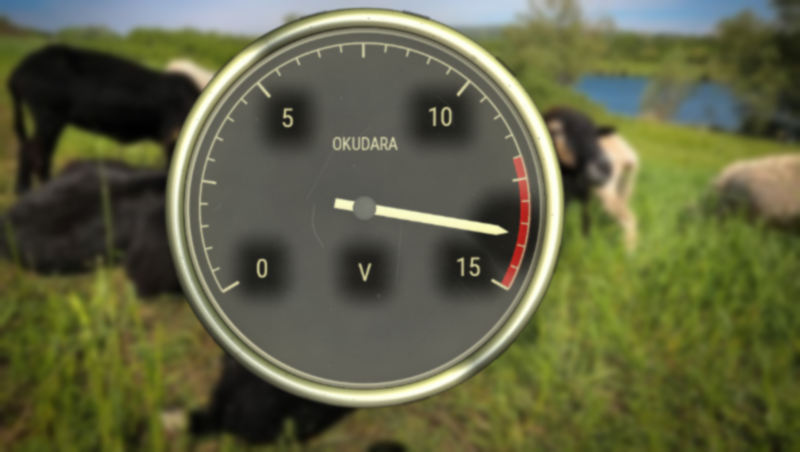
13.75 V
